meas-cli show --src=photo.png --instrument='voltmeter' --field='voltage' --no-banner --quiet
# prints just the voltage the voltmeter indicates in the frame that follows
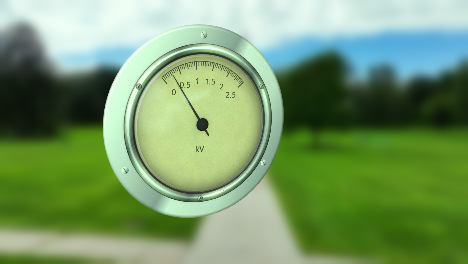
0.25 kV
